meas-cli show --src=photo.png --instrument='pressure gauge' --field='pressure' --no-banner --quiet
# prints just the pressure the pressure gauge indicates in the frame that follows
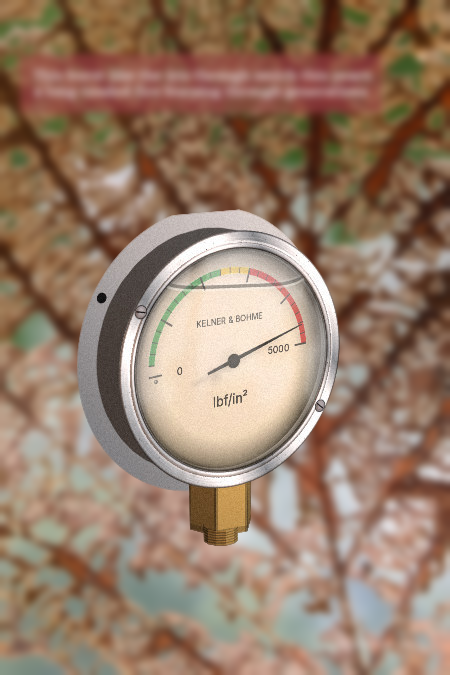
4600 psi
